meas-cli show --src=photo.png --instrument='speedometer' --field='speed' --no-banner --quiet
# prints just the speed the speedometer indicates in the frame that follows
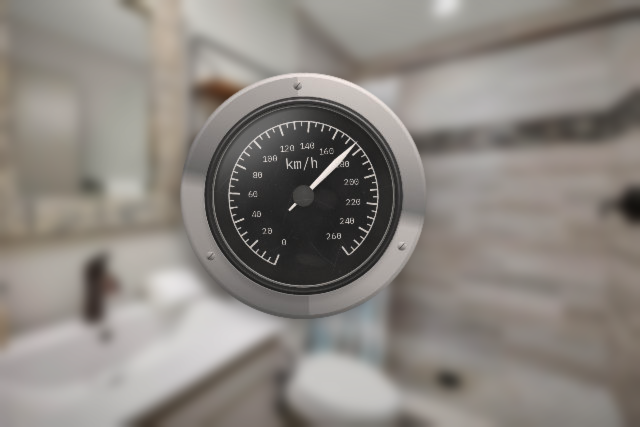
175 km/h
